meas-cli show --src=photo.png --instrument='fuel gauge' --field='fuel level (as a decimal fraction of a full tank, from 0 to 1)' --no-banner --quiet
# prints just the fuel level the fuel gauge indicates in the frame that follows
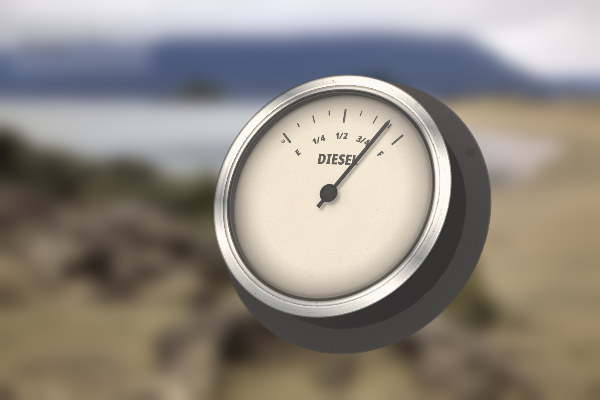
0.875
